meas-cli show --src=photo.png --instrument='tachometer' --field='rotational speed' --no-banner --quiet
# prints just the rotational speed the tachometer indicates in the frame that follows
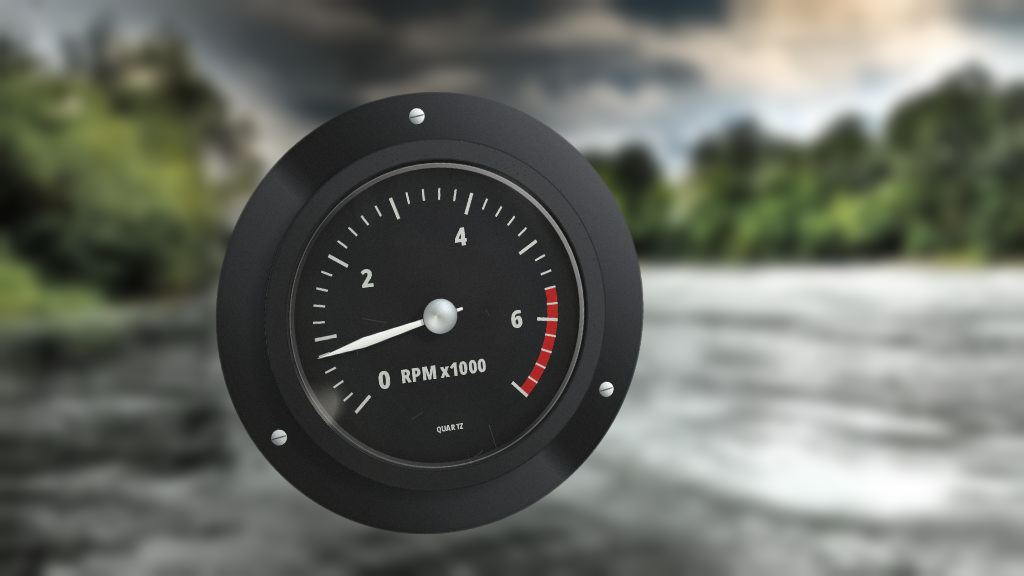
800 rpm
